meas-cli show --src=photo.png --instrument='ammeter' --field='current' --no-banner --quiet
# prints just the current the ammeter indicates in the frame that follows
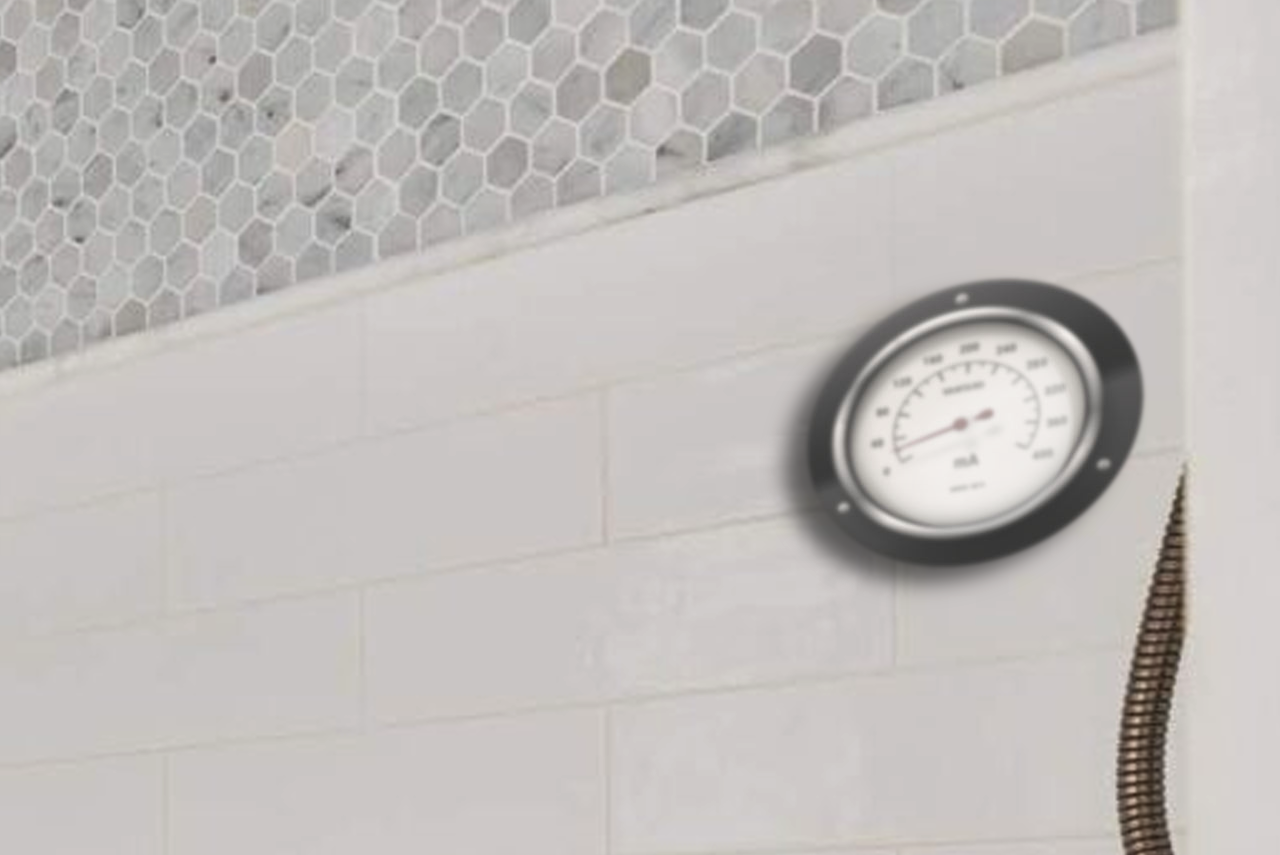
20 mA
